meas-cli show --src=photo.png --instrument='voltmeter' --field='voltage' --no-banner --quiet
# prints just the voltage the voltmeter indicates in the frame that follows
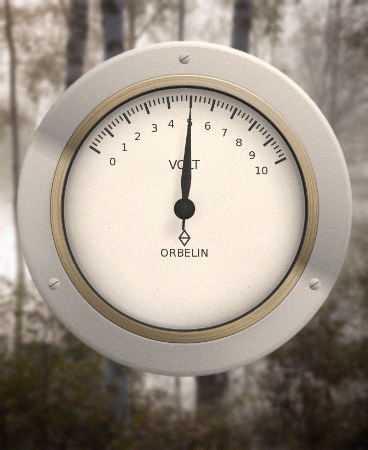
5 V
